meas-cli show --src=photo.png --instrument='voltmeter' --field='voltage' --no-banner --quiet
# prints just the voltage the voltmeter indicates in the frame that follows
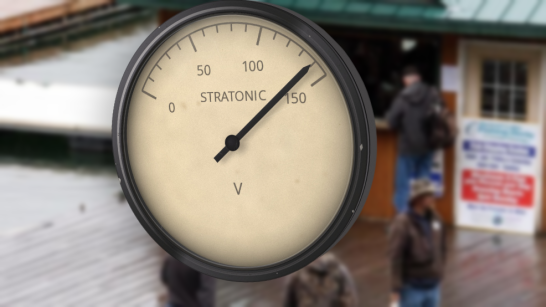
140 V
